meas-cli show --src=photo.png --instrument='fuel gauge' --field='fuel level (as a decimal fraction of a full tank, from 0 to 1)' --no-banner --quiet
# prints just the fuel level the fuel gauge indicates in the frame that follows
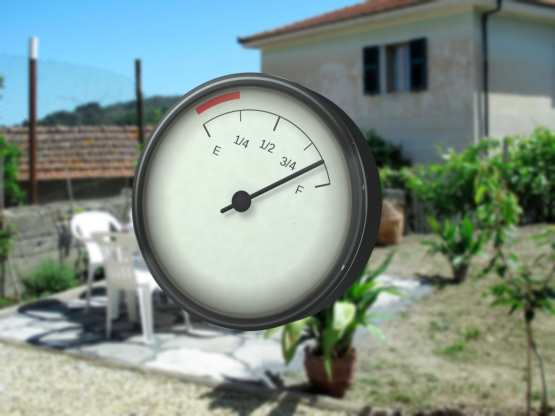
0.875
